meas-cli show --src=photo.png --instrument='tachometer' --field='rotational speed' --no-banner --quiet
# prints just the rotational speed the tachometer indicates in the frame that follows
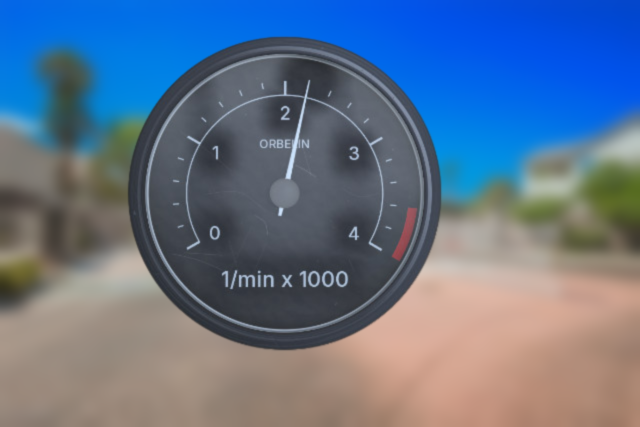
2200 rpm
